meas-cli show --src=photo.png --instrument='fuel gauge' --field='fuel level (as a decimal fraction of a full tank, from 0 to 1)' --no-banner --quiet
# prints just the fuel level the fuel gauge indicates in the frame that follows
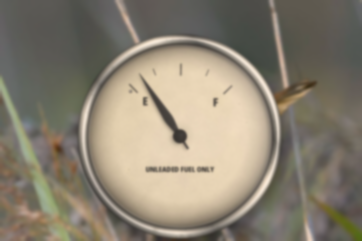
0.125
